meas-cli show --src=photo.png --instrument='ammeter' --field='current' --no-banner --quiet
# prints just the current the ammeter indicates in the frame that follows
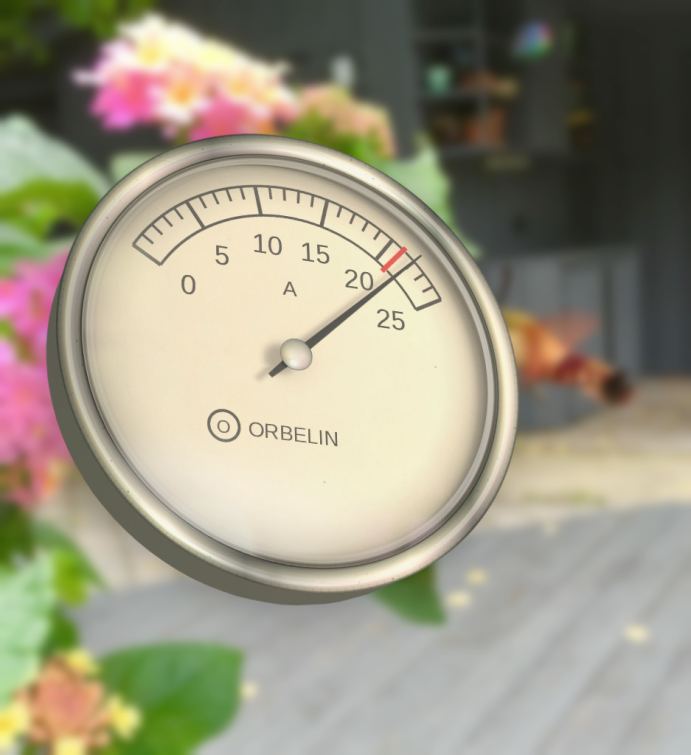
22 A
